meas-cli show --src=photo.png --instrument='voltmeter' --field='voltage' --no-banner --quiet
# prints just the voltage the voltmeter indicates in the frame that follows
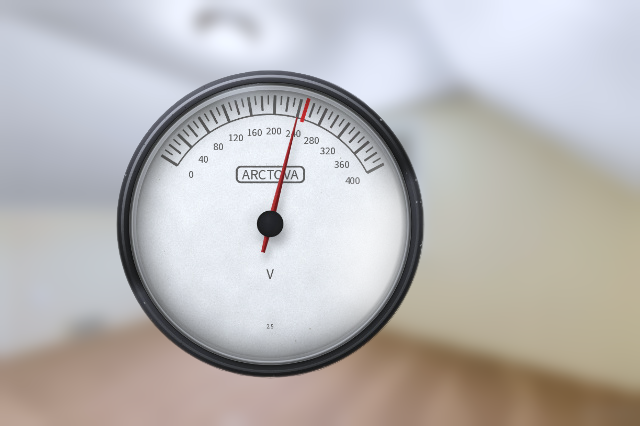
240 V
